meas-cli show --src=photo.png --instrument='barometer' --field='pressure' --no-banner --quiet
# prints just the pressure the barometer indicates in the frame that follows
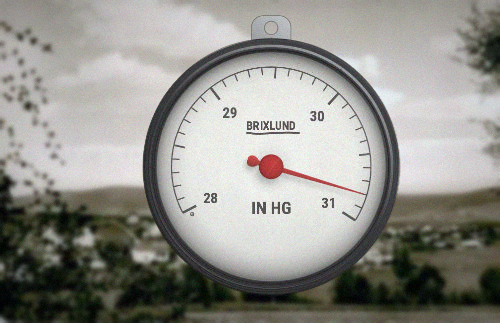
30.8 inHg
